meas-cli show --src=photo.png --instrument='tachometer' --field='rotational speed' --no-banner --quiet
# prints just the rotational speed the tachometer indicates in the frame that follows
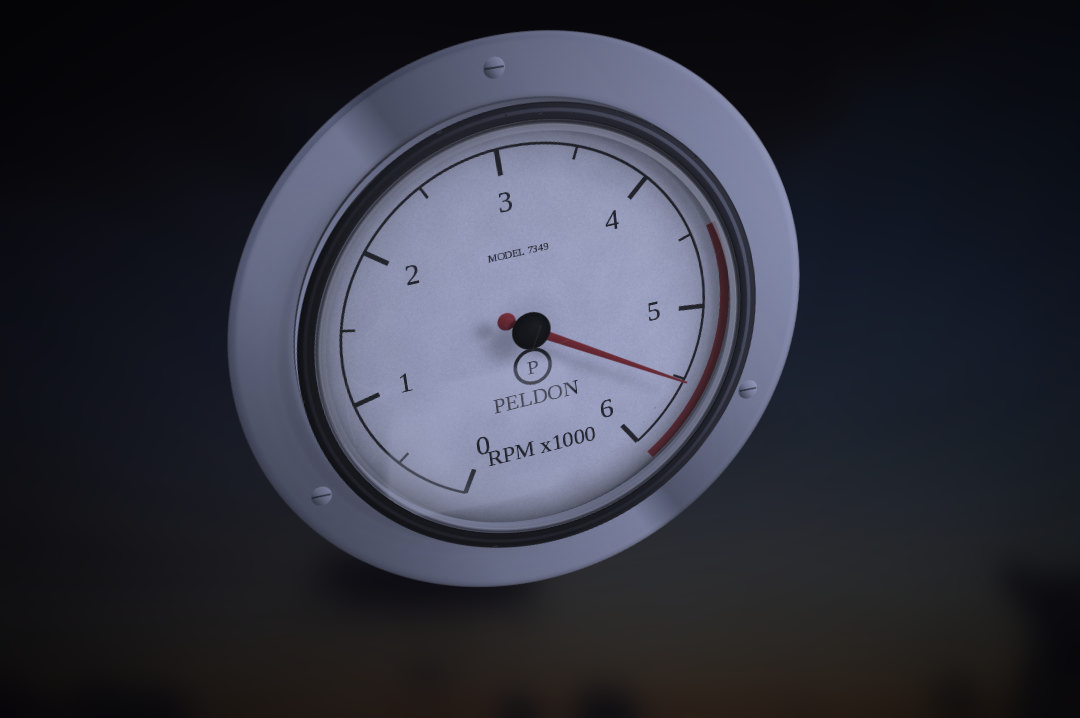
5500 rpm
